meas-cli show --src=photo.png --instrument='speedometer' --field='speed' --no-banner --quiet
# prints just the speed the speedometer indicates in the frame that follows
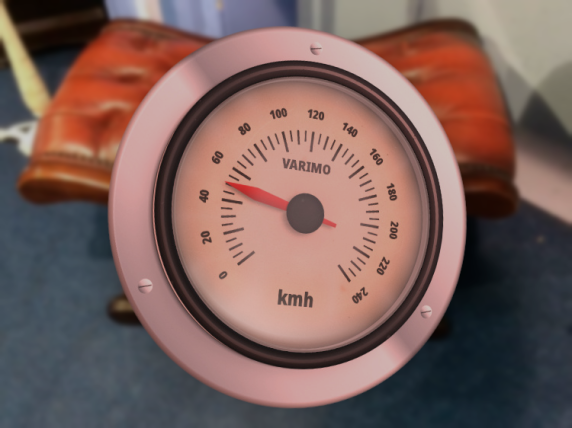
50 km/h
